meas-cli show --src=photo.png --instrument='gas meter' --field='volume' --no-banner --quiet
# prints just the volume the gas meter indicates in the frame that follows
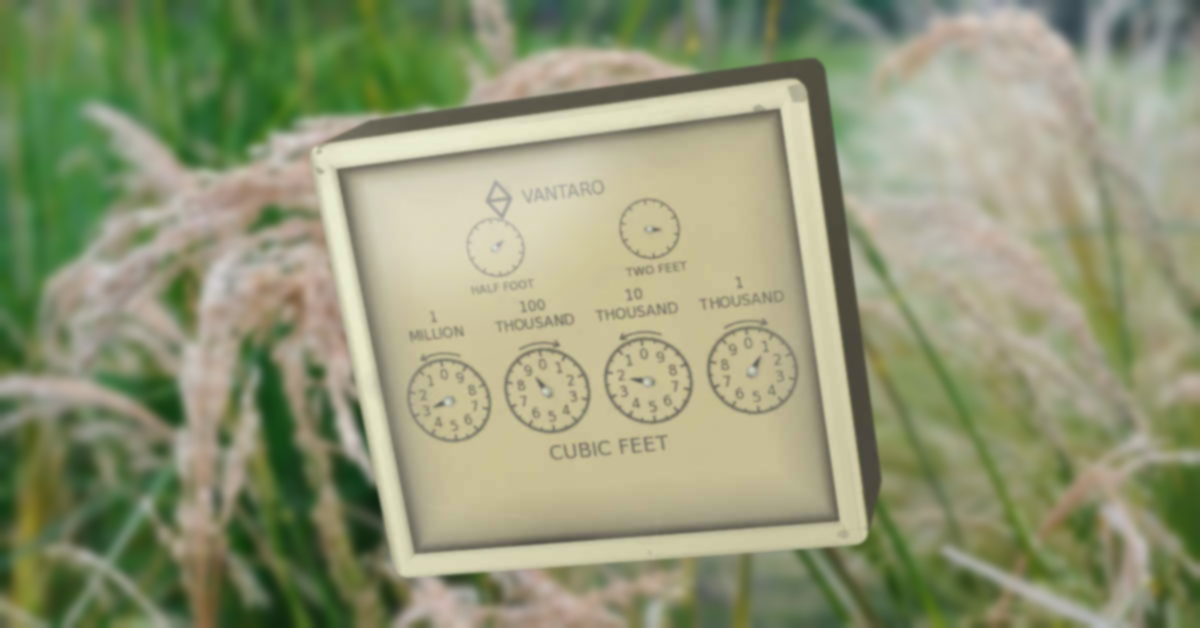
292100 ft³
